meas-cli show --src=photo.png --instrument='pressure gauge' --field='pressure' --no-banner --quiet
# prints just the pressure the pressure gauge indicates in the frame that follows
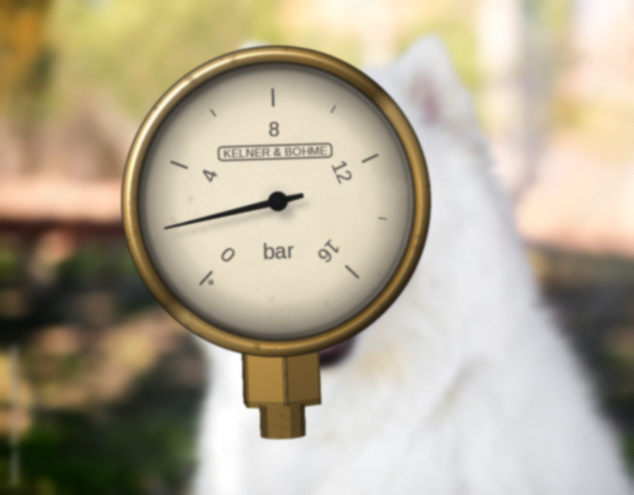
2 bar
